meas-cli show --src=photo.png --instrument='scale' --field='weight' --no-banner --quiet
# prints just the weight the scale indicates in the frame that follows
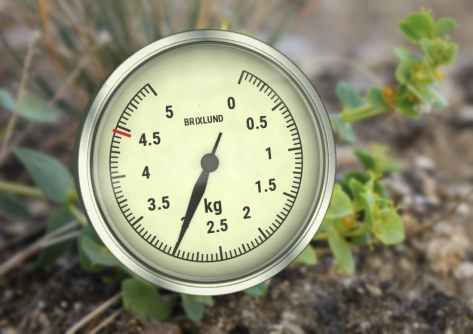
3 kg
